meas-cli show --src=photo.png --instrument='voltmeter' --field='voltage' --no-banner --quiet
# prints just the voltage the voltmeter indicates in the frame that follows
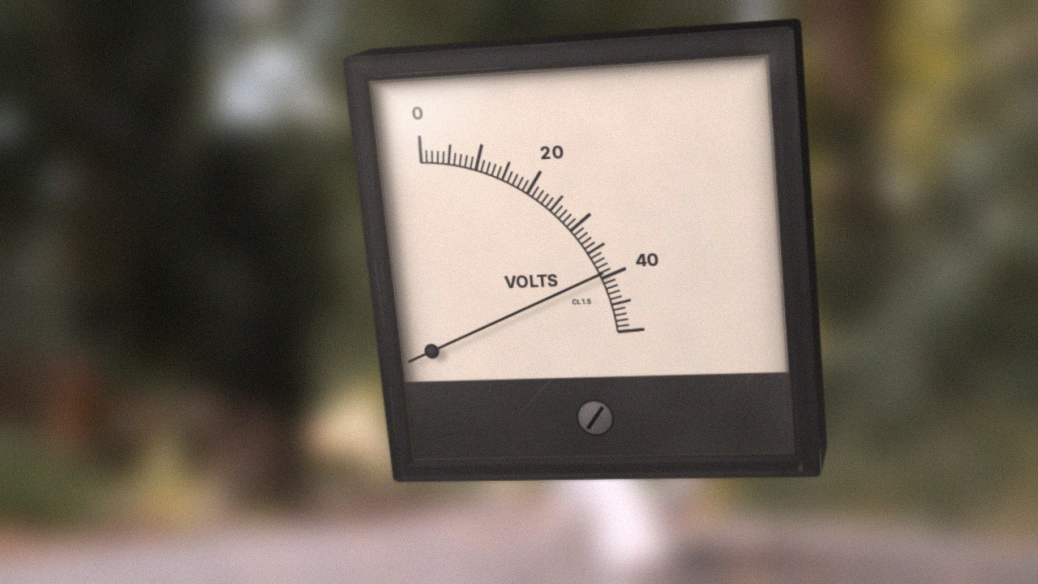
39 V
